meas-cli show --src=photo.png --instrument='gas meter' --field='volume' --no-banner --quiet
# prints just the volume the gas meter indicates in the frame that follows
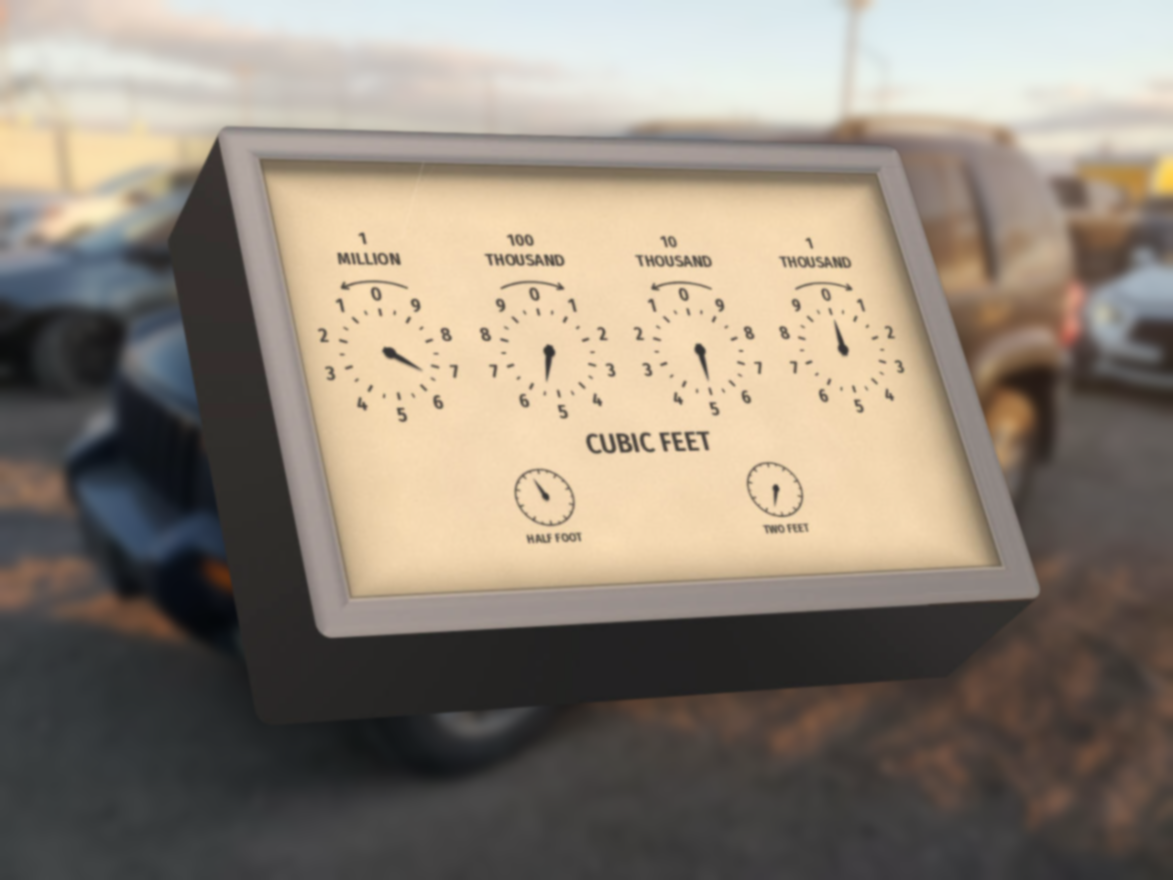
655000 ft³
